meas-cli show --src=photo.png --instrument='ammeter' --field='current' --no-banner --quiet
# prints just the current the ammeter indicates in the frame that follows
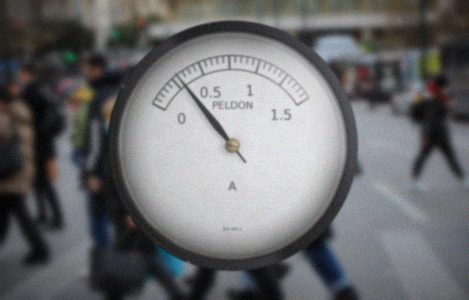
0.3 A
